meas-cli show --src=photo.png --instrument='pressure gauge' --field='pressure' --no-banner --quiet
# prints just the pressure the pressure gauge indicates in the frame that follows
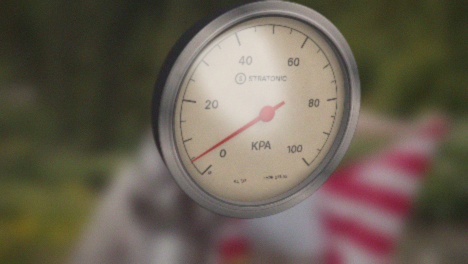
5 kPa
